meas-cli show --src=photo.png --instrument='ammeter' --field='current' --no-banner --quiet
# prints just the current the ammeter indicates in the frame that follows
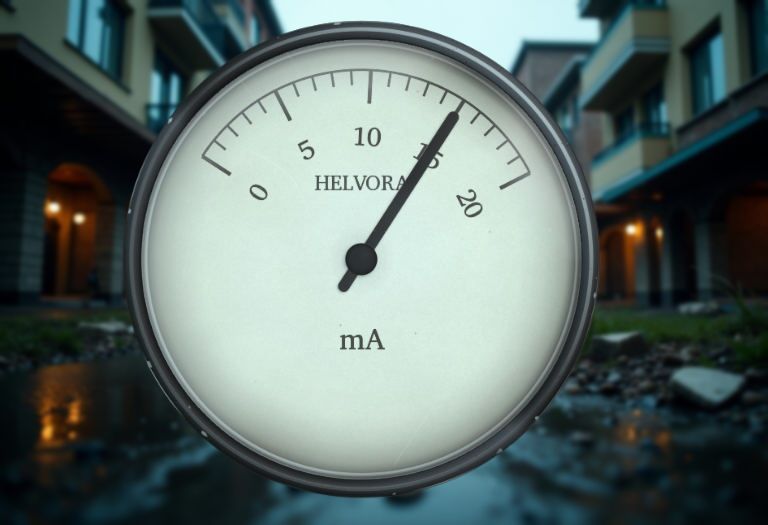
15 mA
